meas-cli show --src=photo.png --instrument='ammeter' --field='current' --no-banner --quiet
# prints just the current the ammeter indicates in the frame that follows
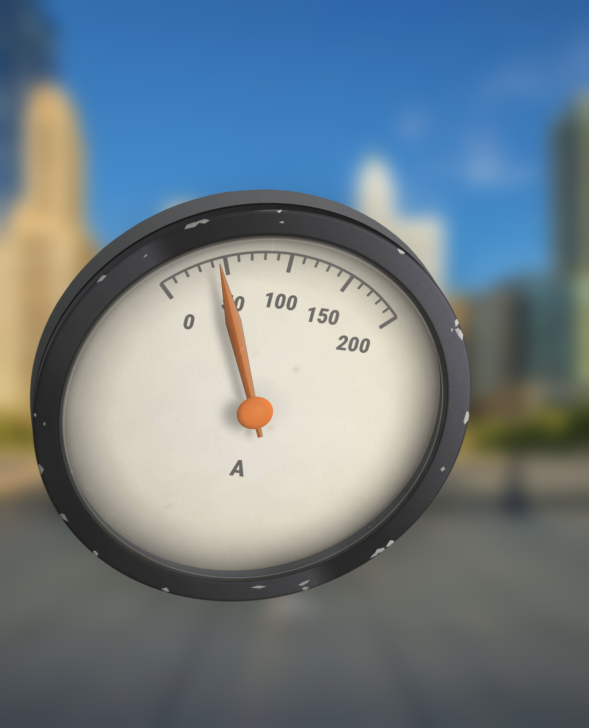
45 A
